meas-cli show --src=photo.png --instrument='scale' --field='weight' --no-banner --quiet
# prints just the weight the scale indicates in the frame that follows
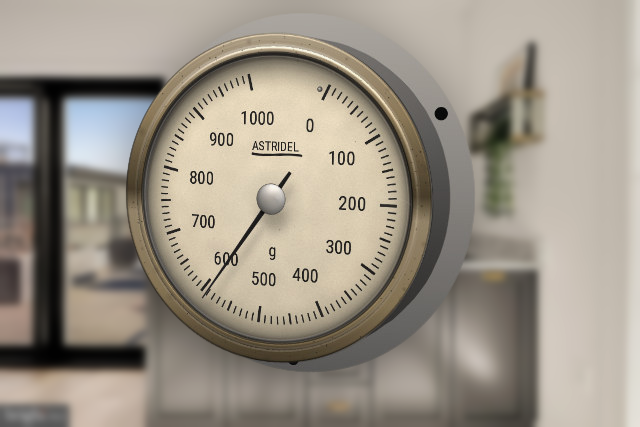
590 g
